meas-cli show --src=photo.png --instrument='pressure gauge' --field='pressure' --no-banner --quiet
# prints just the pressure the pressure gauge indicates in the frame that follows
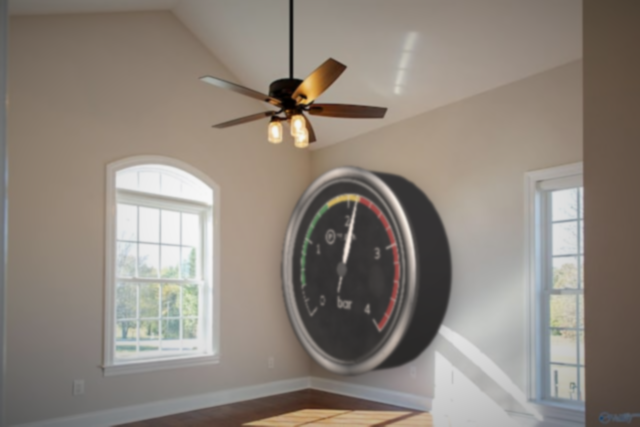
2.2 bar
